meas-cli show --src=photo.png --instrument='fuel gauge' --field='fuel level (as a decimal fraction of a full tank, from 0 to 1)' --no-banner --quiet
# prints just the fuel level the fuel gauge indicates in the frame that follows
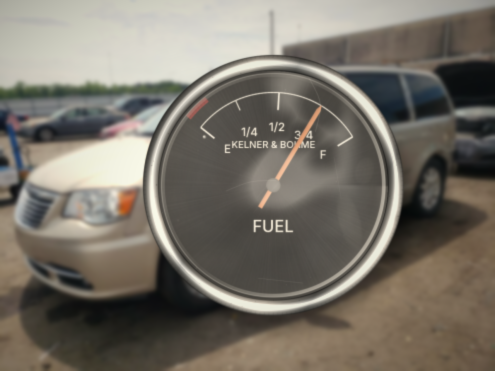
0.75
